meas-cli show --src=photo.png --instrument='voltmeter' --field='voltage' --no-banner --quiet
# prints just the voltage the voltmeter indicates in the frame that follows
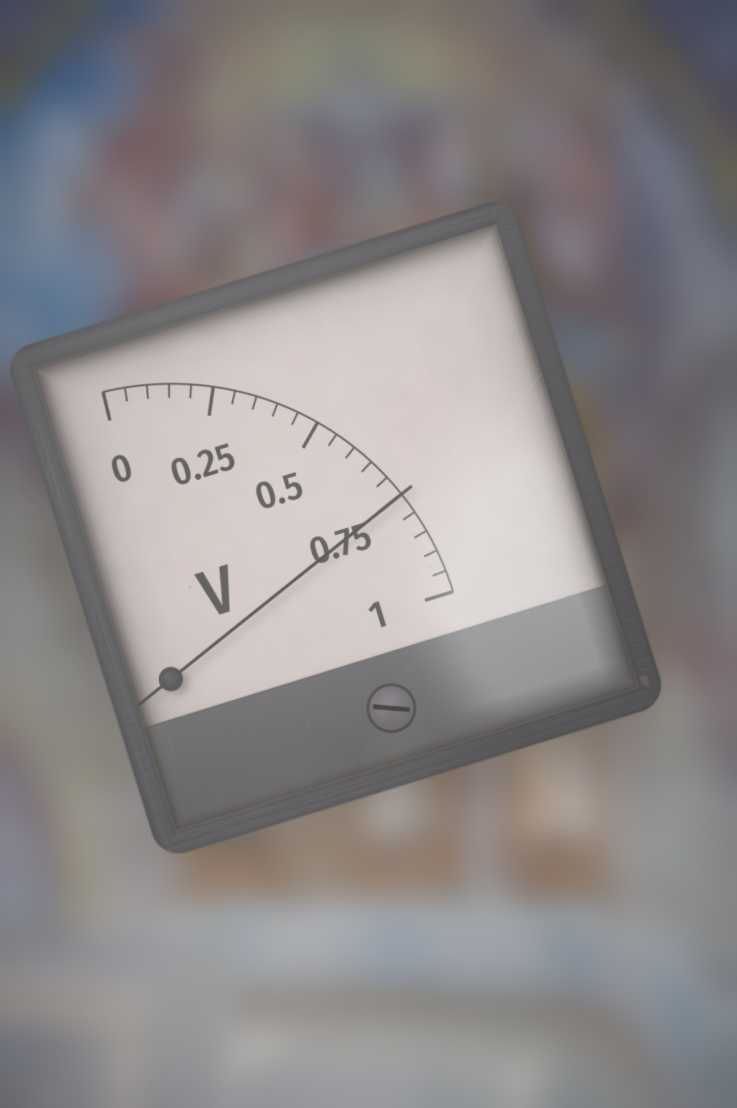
0.75 V
